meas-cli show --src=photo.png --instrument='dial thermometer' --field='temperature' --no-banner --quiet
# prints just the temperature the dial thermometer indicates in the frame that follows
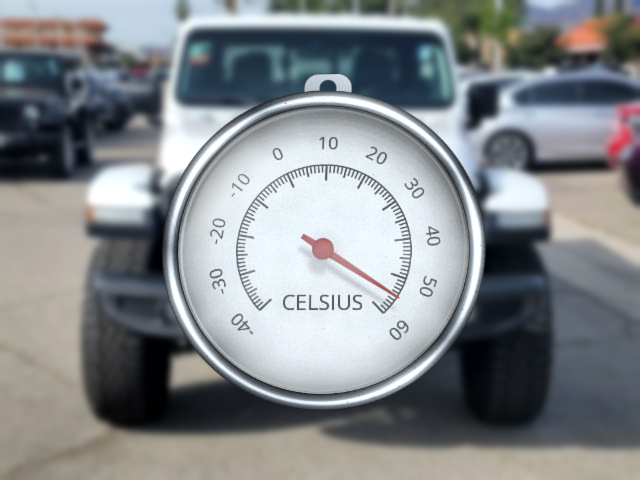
55 °C
